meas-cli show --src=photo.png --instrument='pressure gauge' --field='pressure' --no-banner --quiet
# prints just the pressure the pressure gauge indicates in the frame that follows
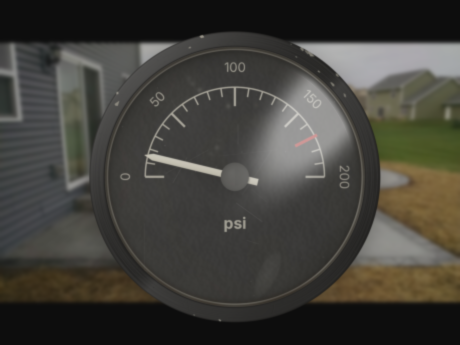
15 psi
